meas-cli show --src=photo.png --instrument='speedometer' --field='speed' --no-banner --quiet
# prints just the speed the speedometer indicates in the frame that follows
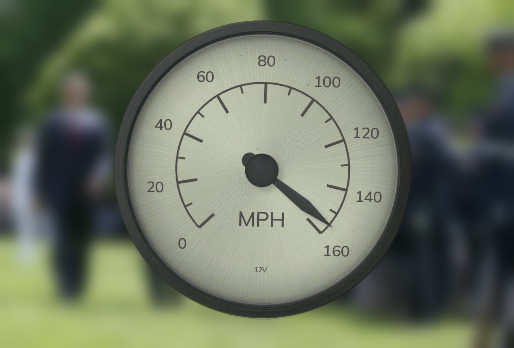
155 mph
